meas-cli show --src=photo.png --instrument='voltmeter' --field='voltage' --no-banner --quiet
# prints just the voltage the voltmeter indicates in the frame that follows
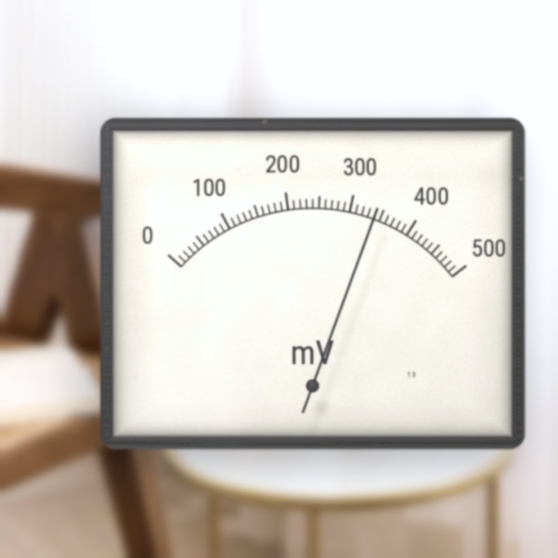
340 mV
